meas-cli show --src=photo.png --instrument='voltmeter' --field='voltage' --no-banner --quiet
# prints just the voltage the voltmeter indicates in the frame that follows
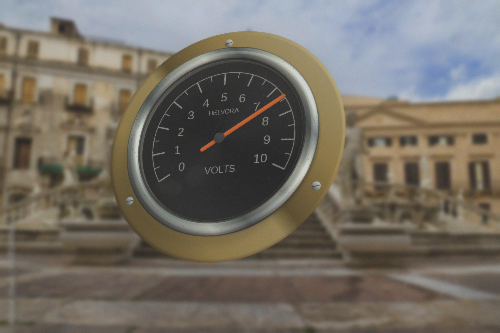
7.5 V
